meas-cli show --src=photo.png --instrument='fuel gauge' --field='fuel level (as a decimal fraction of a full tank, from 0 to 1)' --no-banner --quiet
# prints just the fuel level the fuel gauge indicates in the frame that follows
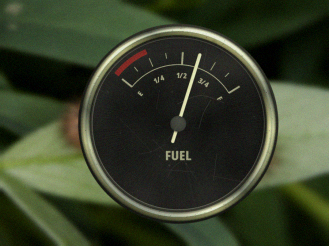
0.625
